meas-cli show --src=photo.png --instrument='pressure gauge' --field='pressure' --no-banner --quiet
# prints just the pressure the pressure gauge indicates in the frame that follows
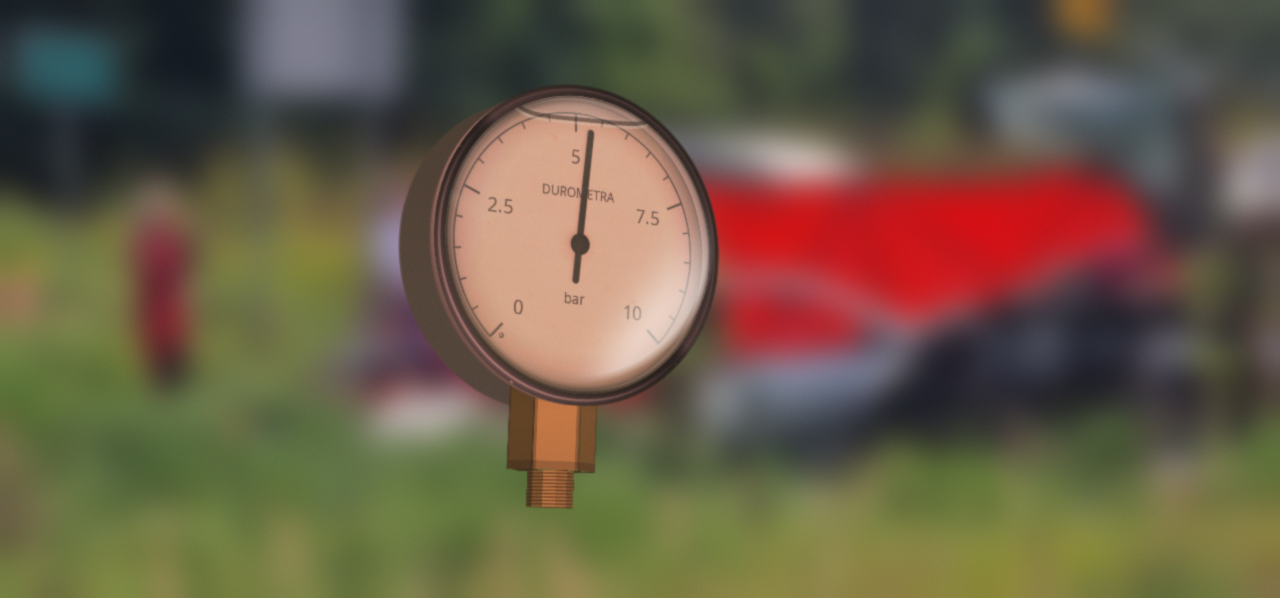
5.25 bar
